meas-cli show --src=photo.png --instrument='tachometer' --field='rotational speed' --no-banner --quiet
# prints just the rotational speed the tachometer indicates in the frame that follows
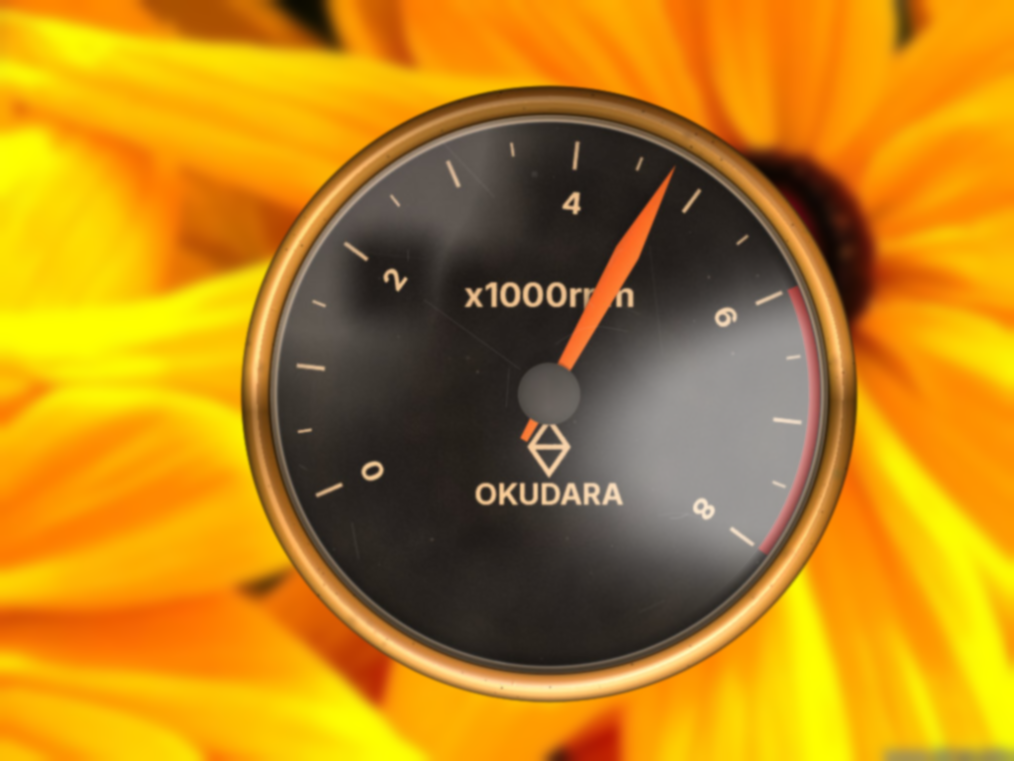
4750 rpm
